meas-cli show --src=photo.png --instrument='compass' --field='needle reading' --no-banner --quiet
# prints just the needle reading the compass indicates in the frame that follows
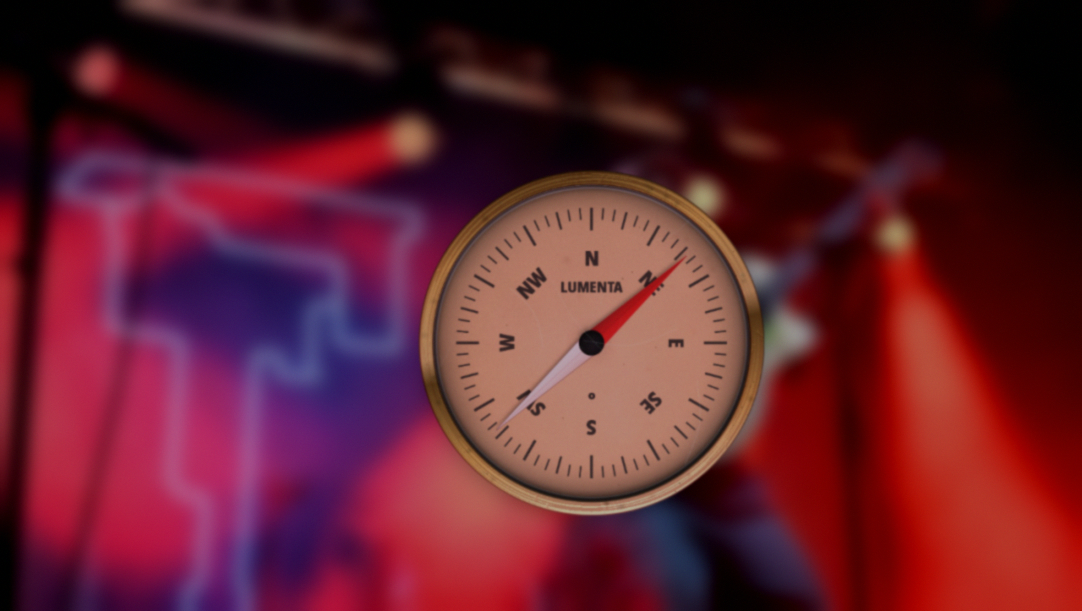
47.5 °
